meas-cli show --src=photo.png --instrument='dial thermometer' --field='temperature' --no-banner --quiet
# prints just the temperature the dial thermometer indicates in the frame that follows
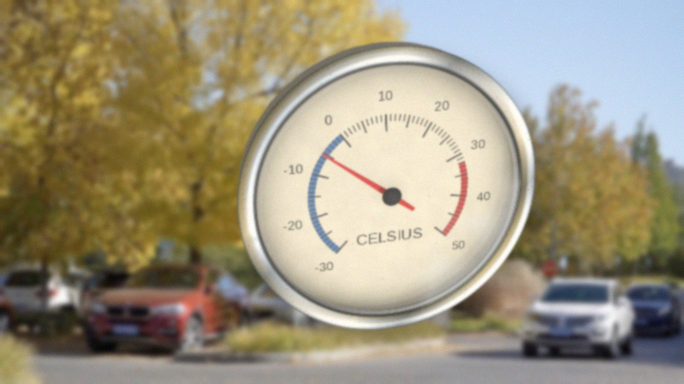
-5 °C
